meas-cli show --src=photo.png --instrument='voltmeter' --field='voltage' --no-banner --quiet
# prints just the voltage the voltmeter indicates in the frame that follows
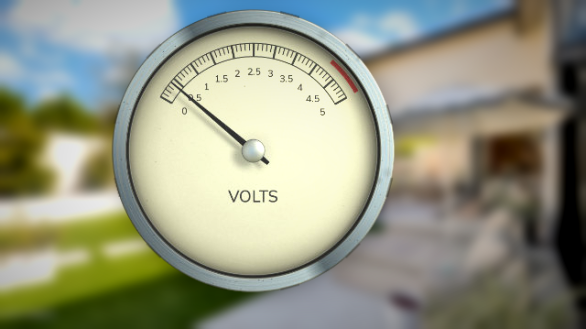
0.4 V
